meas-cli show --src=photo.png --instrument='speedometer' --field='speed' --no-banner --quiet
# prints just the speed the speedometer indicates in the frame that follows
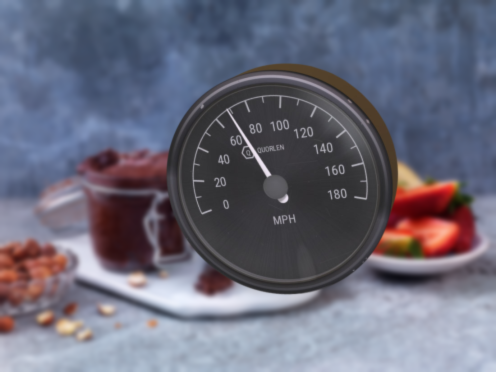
70 mph
